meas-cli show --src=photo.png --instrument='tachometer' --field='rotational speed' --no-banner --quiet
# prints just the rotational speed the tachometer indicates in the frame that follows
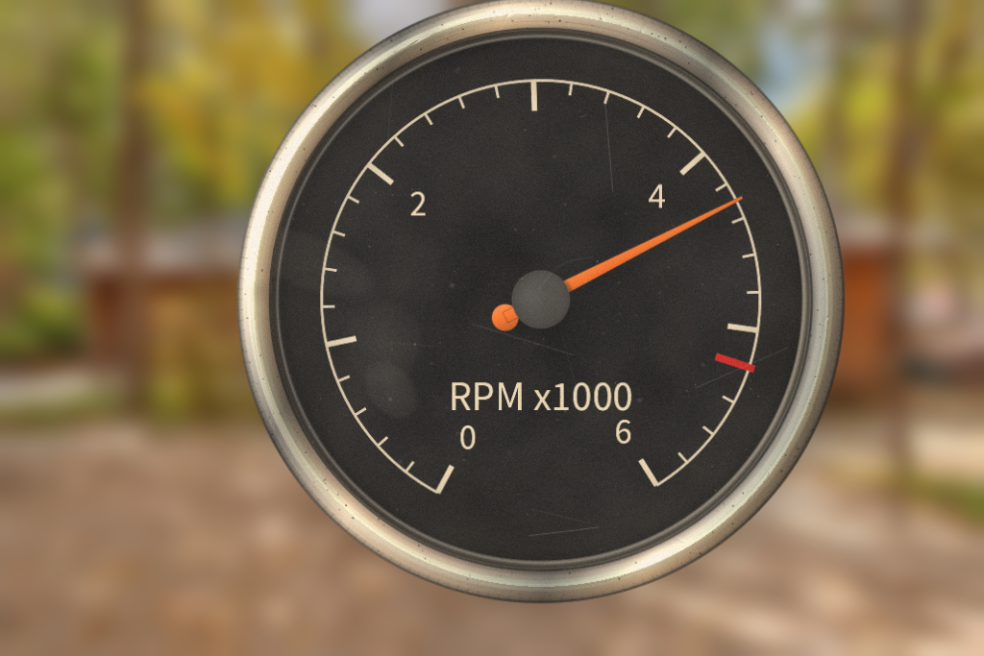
4300 rpm
